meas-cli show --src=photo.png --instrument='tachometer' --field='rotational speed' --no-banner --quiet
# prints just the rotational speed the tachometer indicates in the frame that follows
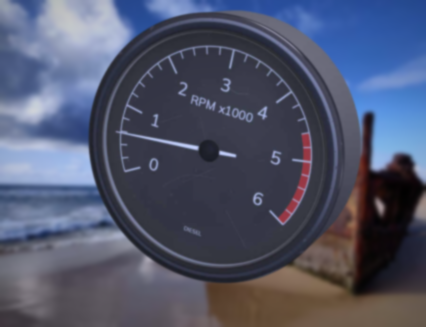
600 rpm
